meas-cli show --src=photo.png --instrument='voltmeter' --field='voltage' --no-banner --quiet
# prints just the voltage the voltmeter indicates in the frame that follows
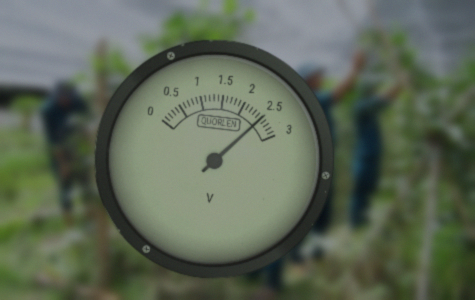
2.5 V
